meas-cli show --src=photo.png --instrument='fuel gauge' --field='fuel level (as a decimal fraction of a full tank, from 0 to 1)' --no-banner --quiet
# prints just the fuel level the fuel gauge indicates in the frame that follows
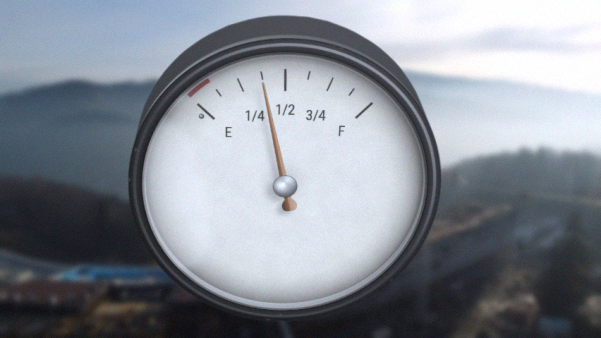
0.375
